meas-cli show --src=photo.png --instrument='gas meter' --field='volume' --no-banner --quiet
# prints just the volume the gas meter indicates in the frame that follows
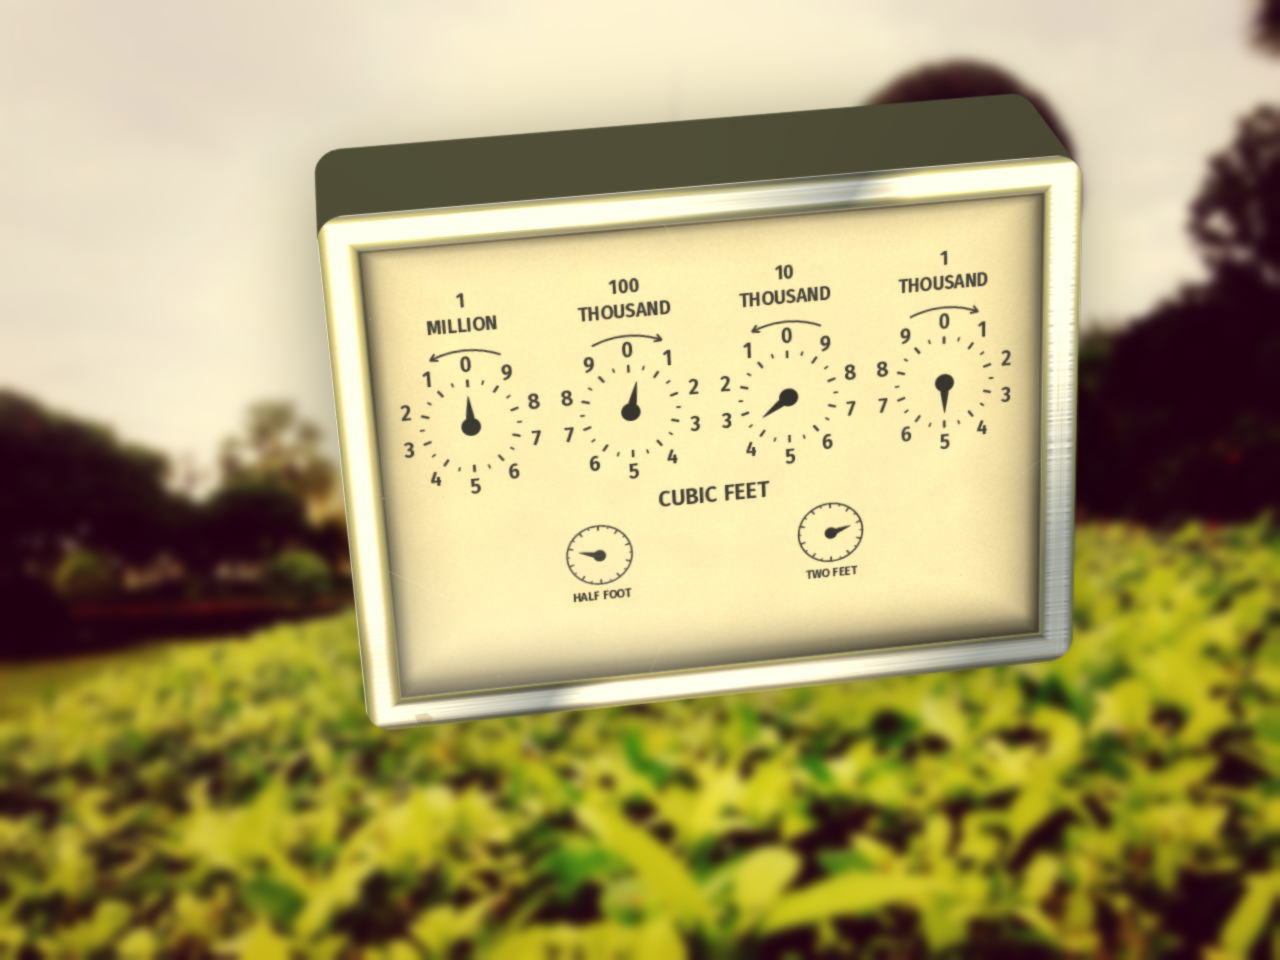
3500 ft³
